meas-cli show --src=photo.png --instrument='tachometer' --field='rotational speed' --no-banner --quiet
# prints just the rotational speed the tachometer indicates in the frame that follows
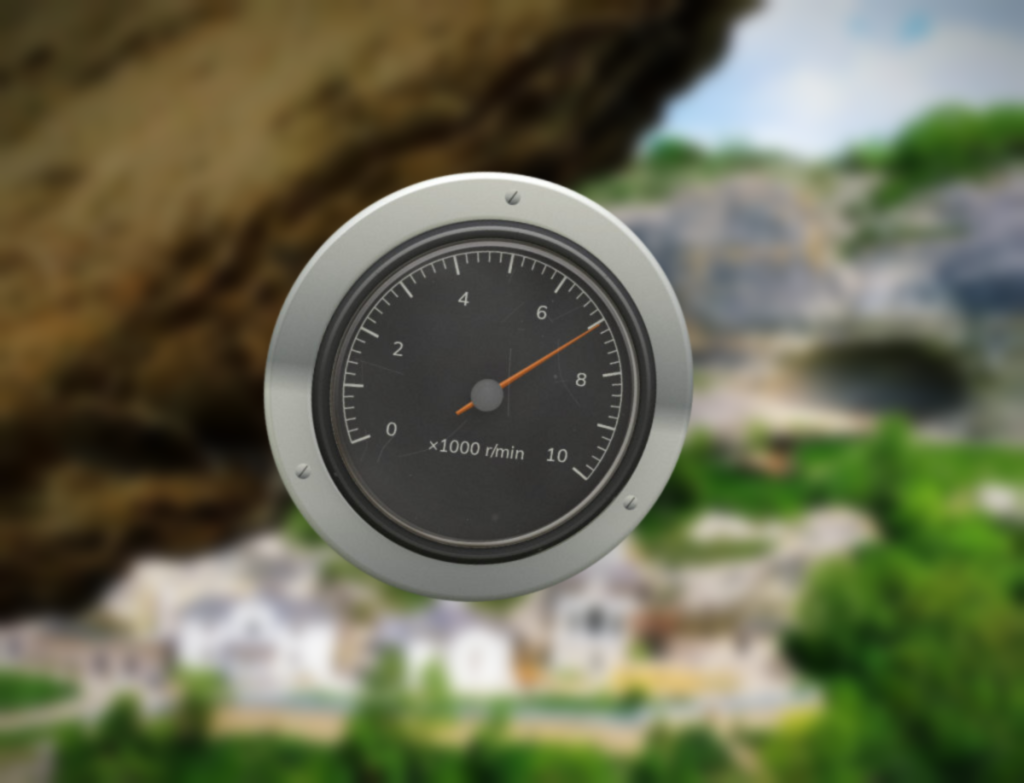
7000 rpm
